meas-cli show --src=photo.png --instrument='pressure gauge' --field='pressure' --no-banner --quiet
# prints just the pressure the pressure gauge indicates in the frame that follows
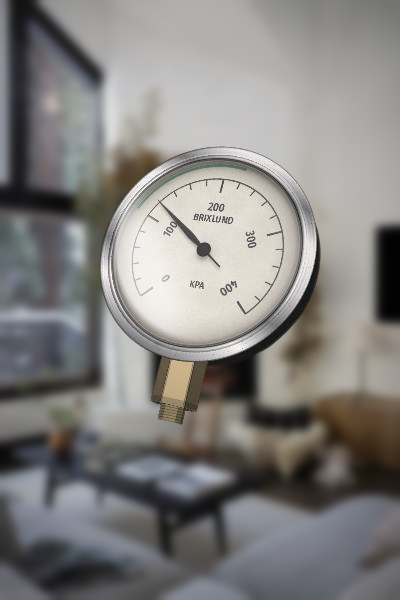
120 kPa
